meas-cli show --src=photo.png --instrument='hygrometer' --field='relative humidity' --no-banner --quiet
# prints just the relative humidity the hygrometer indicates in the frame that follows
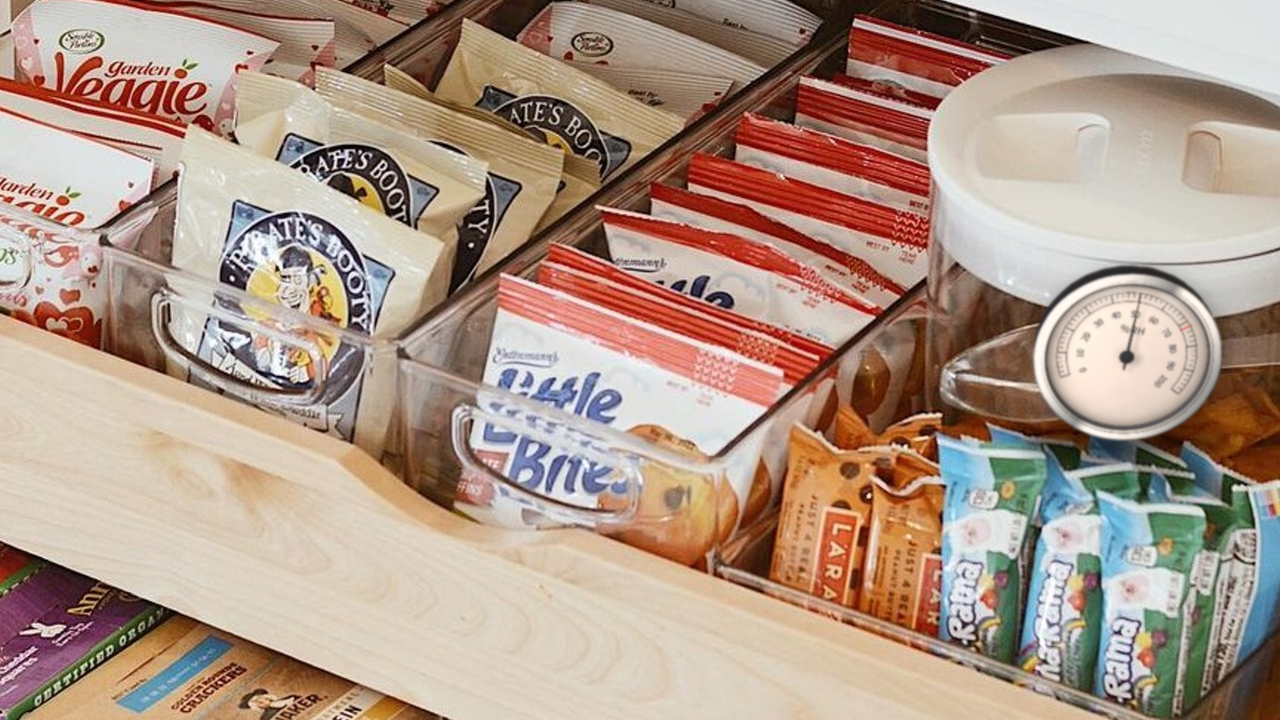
50 %
